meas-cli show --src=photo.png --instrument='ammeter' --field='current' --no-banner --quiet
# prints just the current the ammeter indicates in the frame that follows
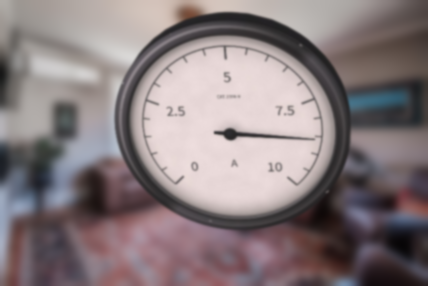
8.5 A
